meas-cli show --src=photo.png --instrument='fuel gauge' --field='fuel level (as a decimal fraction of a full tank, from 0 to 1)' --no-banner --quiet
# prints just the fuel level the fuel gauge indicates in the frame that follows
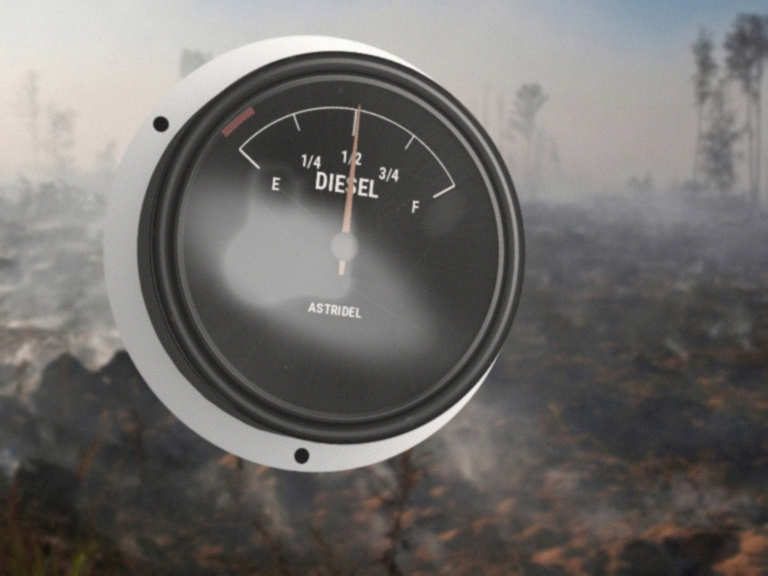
0.5
